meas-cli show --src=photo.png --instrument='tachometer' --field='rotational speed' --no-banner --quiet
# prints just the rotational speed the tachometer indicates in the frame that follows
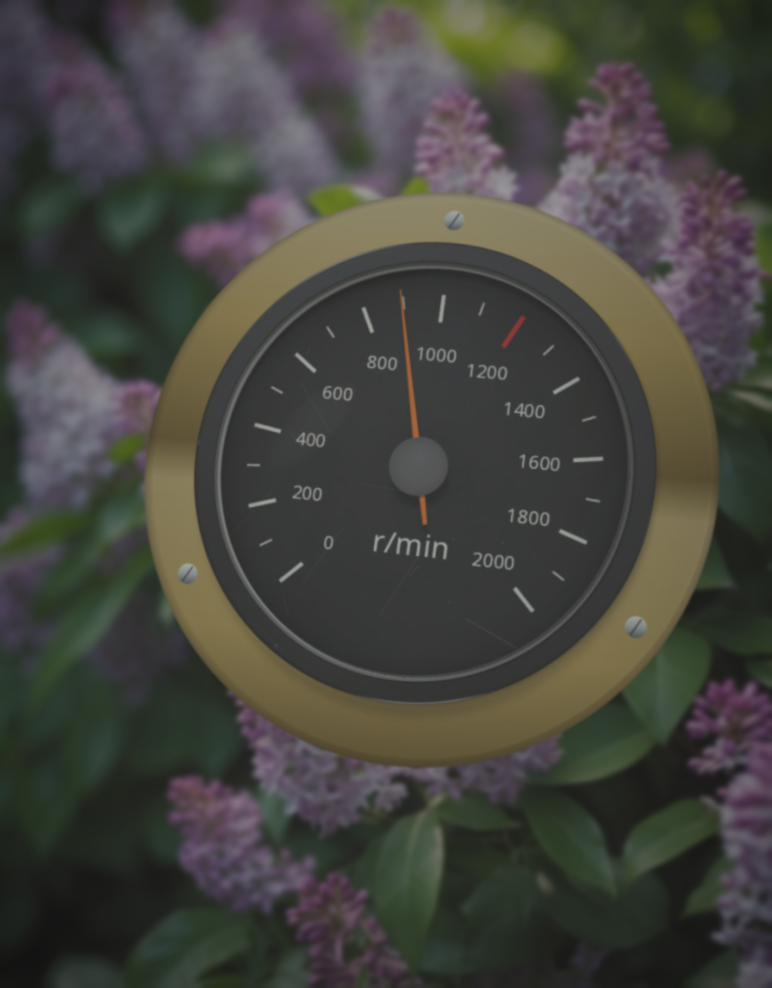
900 rpm
